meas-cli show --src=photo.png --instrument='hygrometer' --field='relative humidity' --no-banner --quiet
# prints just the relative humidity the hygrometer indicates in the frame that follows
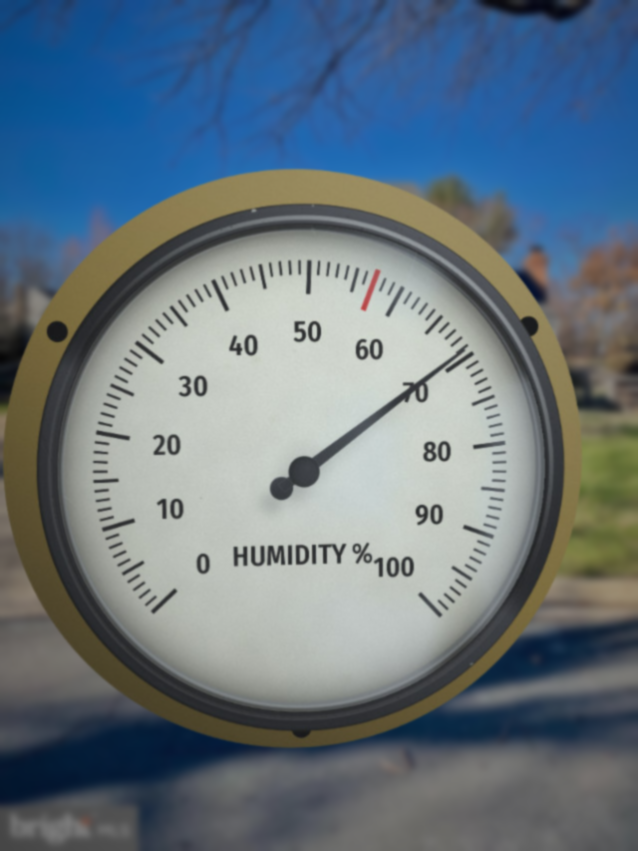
69 %
